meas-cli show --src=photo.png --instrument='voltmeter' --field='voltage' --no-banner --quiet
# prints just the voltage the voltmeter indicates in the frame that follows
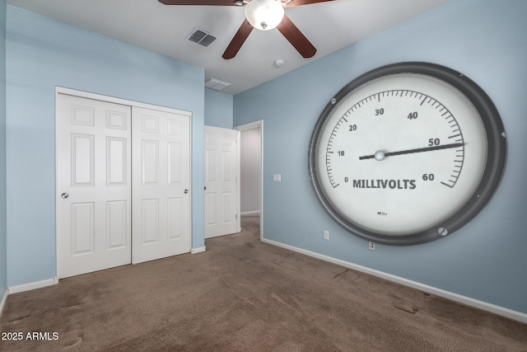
52 mV
